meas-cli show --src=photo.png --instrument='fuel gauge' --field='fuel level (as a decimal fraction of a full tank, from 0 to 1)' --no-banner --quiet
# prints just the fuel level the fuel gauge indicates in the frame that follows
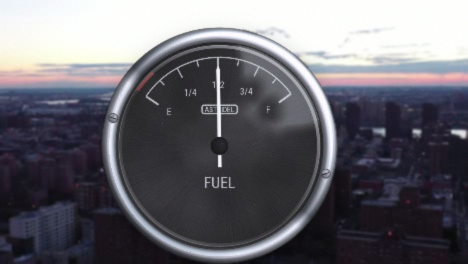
0.5
